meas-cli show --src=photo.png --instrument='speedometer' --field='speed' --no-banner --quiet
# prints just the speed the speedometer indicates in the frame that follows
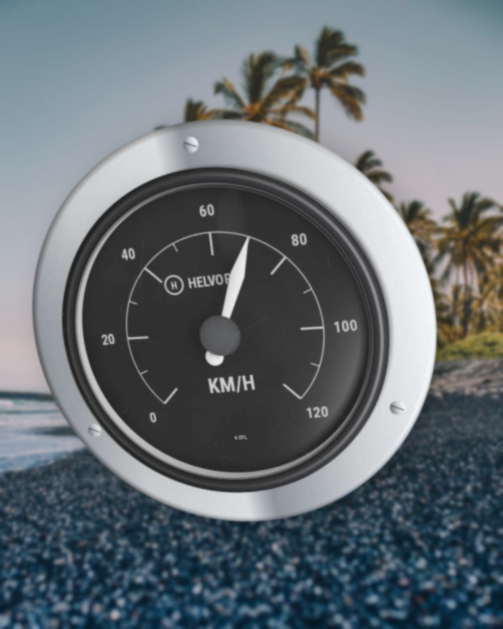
70 km/h
